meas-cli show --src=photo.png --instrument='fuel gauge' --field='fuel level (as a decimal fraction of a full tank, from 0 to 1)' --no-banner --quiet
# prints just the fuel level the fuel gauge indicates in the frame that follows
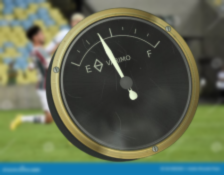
0.375
